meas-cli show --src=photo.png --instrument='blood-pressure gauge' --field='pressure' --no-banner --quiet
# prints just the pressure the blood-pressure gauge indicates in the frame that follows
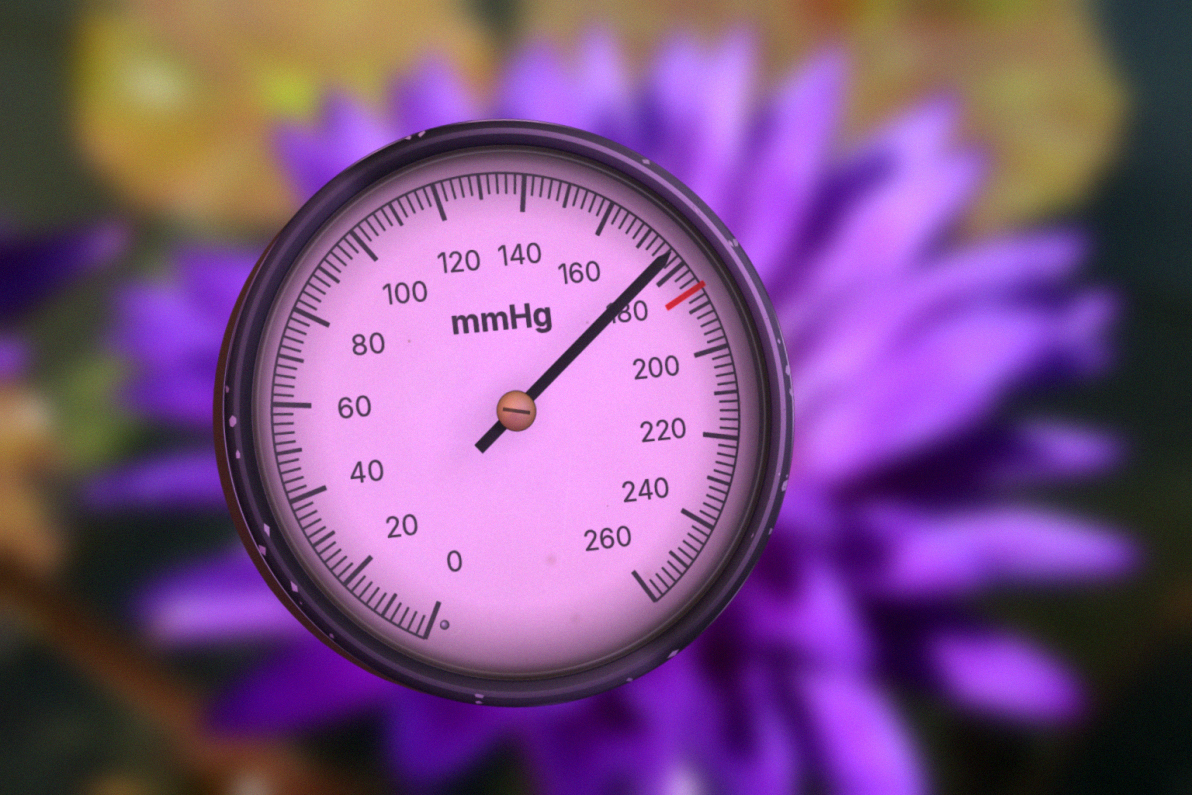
176 mmHg
